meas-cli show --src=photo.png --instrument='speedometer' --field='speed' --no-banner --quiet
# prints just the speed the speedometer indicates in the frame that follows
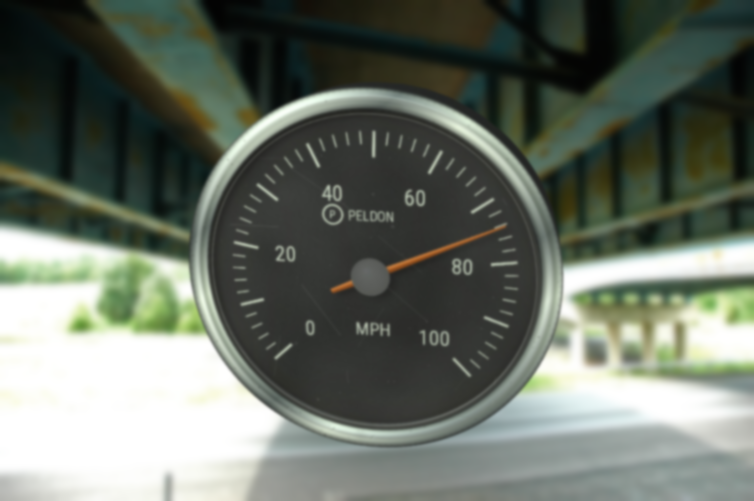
74 mph
